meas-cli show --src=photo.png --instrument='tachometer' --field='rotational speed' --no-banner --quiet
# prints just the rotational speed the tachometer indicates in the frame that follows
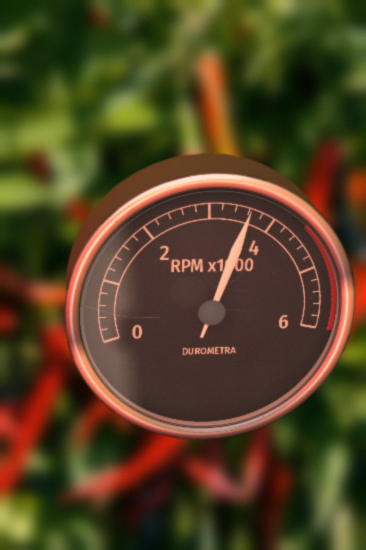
3600 rpm
